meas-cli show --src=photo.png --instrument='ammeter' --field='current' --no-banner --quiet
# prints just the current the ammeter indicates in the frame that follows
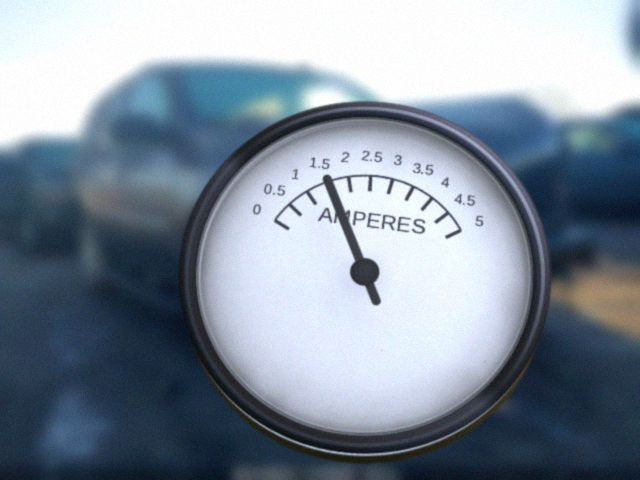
1.5 A
